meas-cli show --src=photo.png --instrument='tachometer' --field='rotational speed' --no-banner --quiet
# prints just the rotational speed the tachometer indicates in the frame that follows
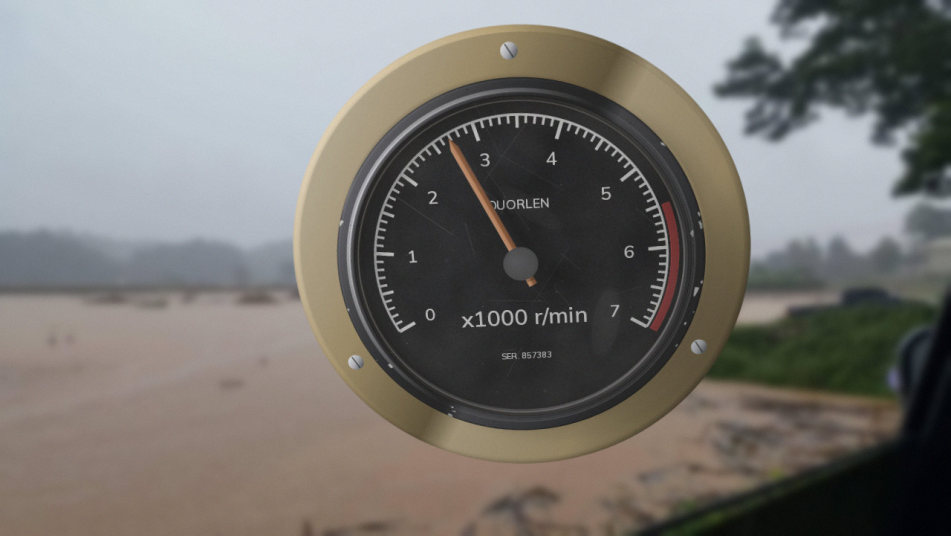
2700 rpm
